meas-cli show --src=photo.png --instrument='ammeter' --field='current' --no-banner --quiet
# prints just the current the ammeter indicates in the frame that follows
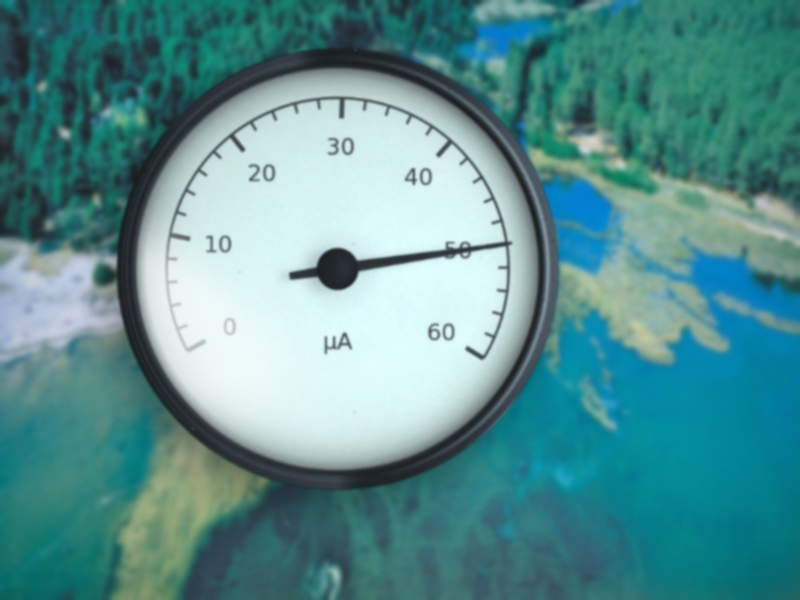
50 µA
